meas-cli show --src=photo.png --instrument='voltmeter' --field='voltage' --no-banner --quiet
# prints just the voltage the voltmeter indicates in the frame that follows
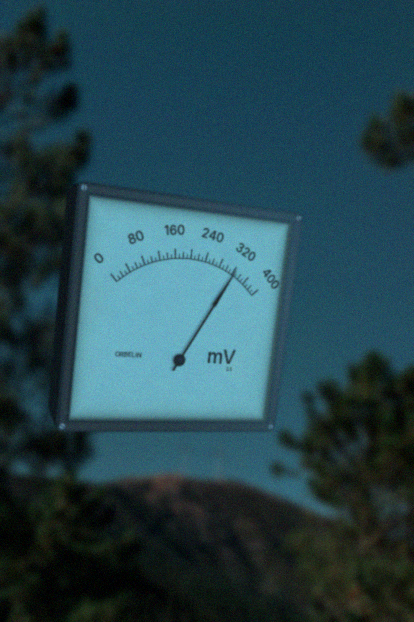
320 mV
